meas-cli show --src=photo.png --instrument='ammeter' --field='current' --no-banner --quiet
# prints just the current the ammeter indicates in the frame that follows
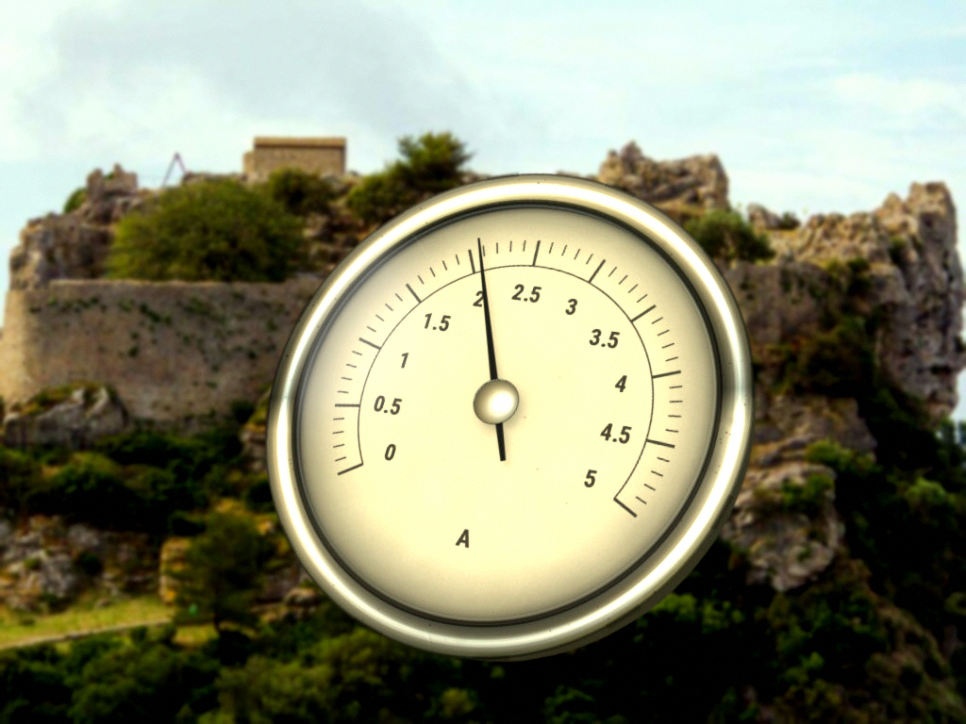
2.1 A
